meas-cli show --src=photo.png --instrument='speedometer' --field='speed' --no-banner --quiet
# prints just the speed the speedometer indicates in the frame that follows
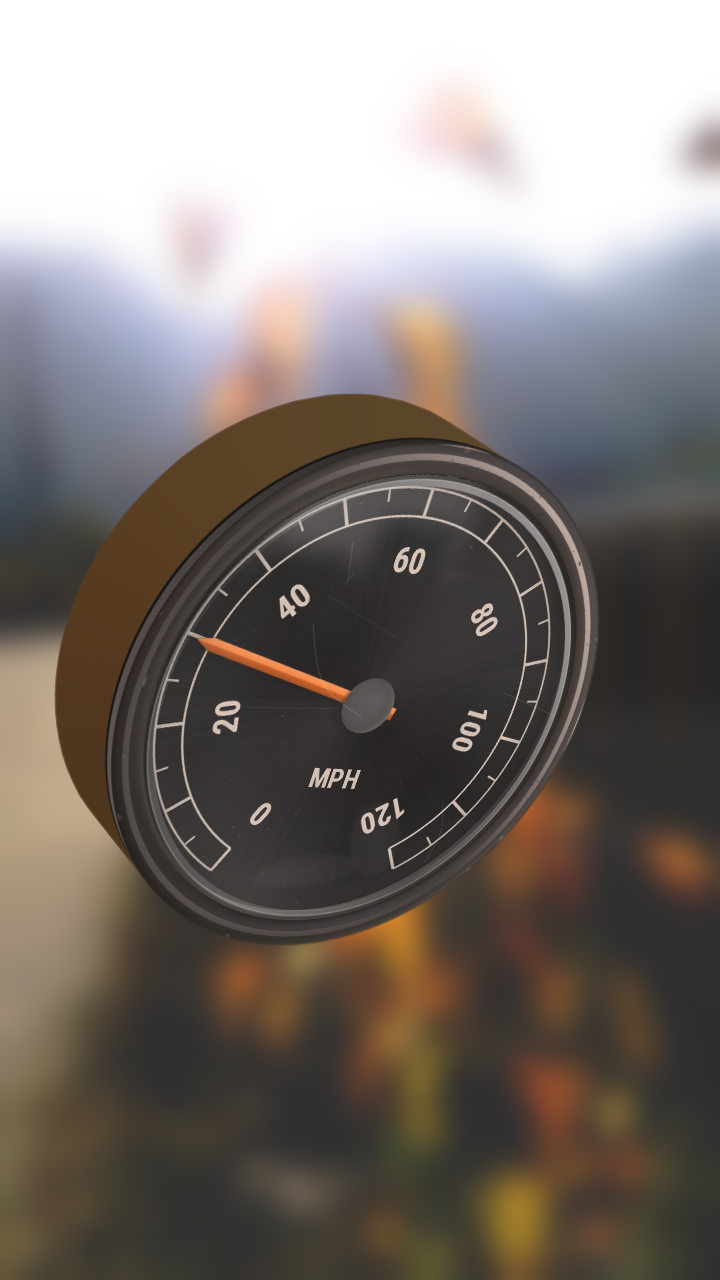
30 mph
